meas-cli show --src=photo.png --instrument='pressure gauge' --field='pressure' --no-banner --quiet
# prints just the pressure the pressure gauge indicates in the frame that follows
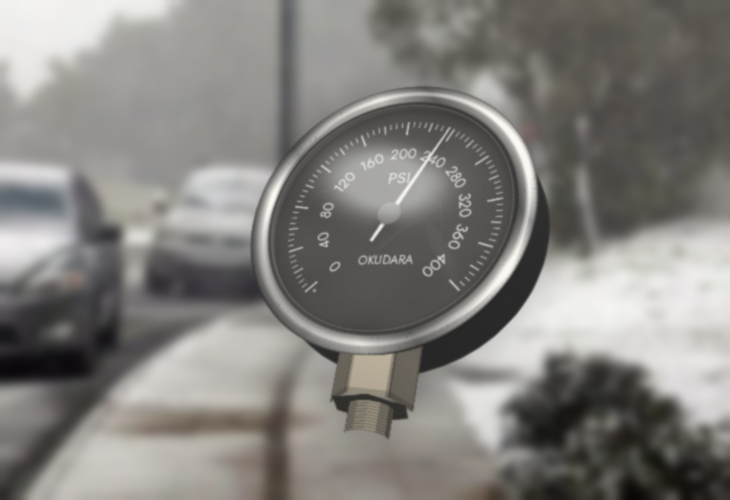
240 psi
